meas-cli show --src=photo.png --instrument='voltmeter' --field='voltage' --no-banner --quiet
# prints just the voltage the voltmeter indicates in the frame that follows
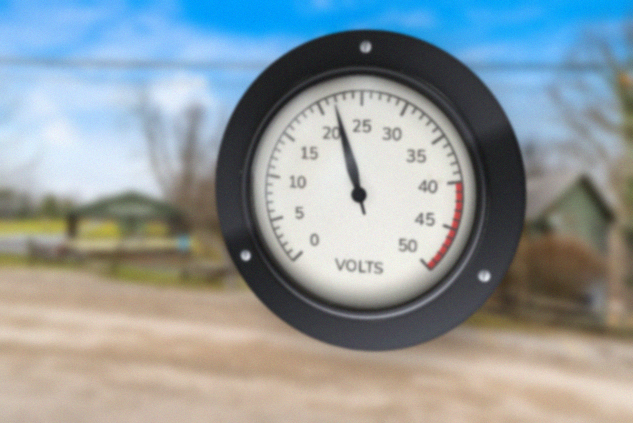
22 V
